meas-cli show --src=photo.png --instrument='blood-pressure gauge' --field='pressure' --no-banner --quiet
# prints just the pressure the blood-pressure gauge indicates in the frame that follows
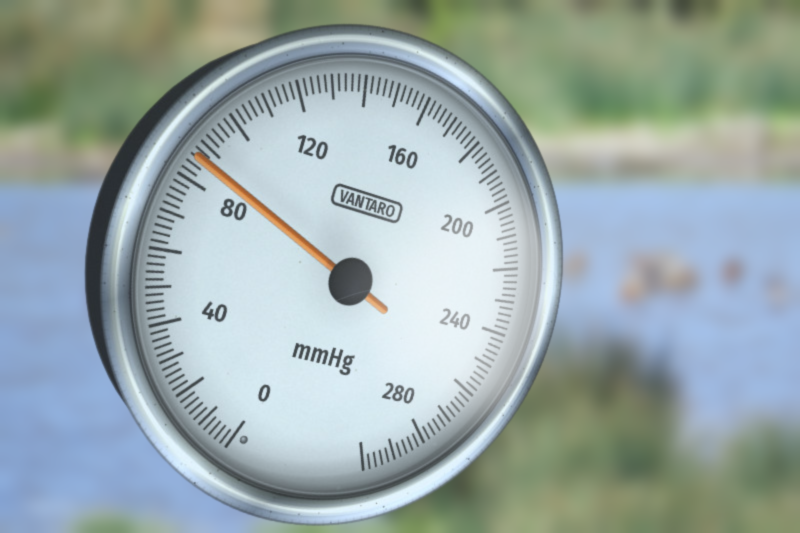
86 mmHg
